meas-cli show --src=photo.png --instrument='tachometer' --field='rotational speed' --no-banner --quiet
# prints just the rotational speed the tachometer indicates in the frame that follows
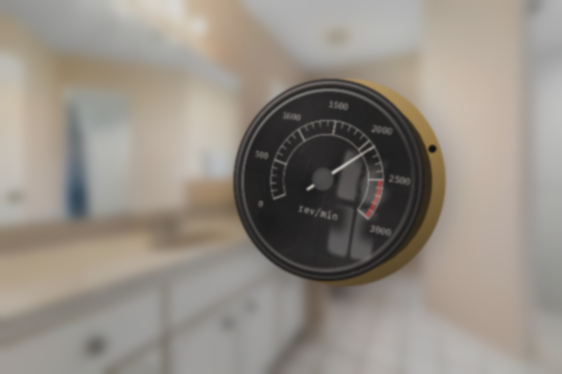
2100 rpm
